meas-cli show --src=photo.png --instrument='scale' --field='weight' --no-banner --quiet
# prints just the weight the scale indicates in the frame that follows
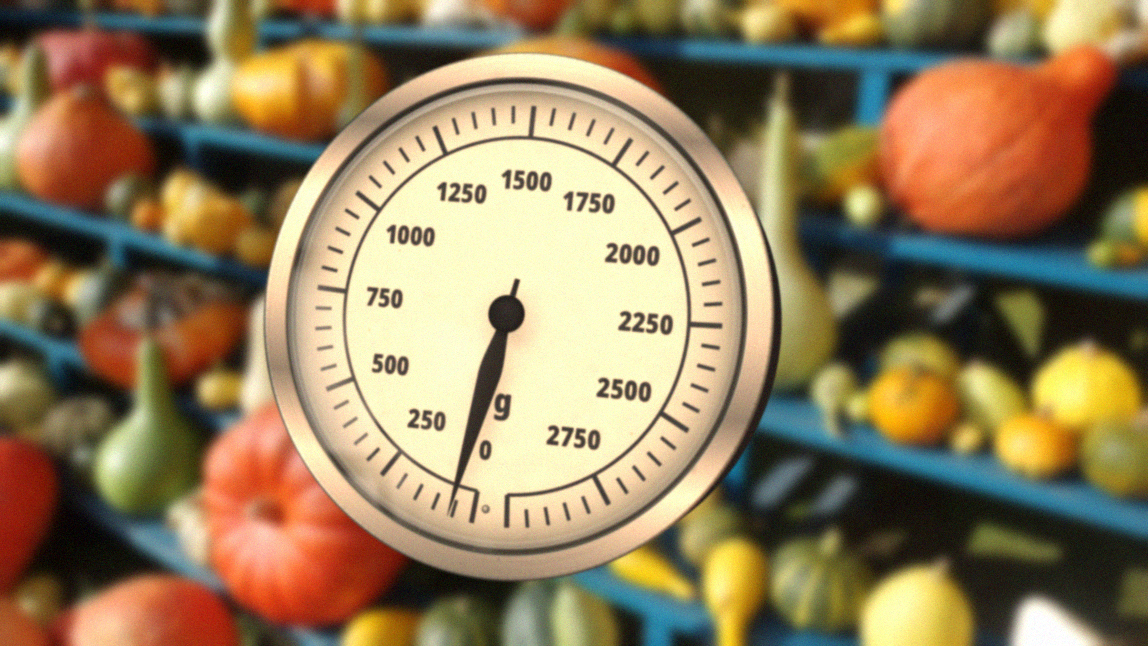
50 g
